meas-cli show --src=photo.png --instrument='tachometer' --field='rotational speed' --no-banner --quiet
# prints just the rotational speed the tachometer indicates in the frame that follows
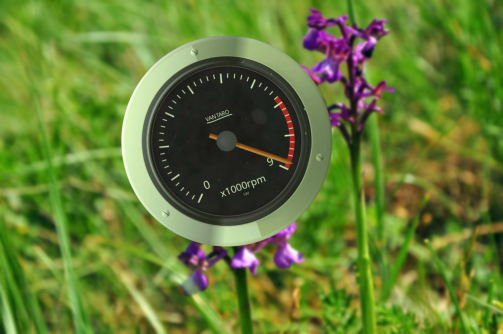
8800 rpm
